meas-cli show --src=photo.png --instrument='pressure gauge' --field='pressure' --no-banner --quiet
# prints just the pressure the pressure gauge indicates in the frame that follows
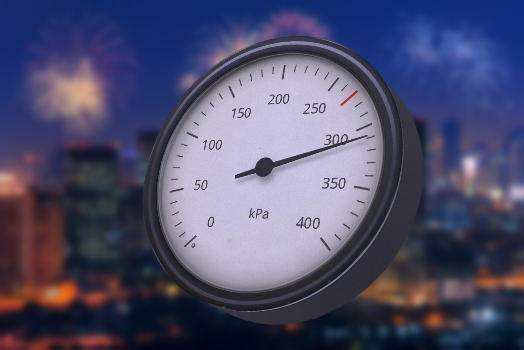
310 kPa
